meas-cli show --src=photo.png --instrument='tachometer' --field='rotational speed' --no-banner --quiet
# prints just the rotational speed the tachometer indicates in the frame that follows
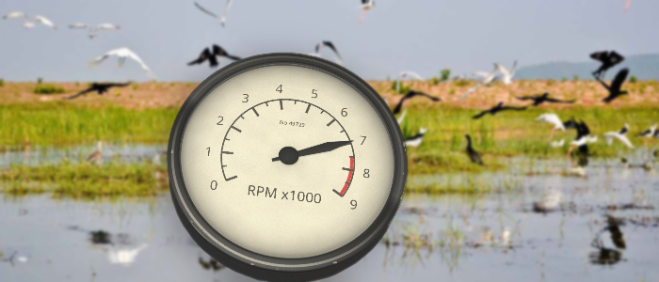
7000 rpm
